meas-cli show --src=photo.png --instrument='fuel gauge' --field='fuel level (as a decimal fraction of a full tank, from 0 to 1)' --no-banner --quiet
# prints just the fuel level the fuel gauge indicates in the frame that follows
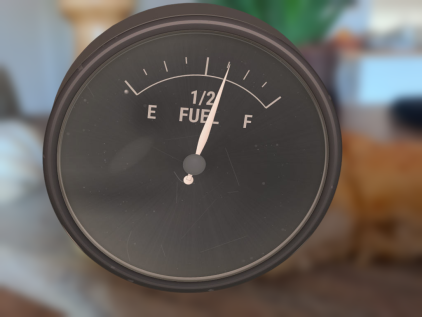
0.625
